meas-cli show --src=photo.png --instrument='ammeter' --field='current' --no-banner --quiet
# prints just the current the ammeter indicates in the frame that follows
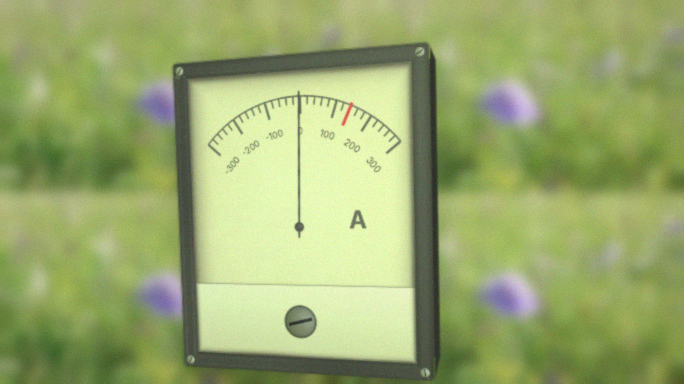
0 A
